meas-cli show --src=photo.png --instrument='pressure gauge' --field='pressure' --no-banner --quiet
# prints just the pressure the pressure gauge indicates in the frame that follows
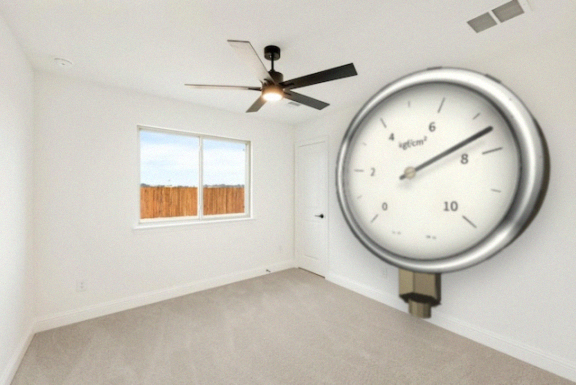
7.5 kg/cm²
